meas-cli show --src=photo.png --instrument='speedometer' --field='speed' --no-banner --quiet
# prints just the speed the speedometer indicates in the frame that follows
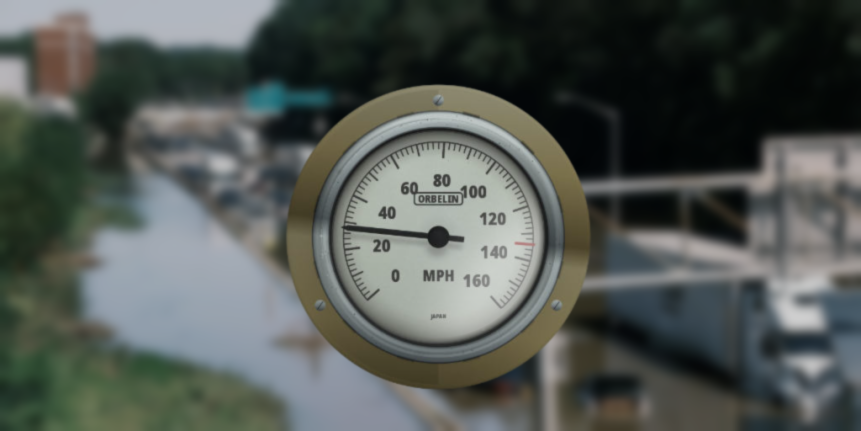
28 mph
